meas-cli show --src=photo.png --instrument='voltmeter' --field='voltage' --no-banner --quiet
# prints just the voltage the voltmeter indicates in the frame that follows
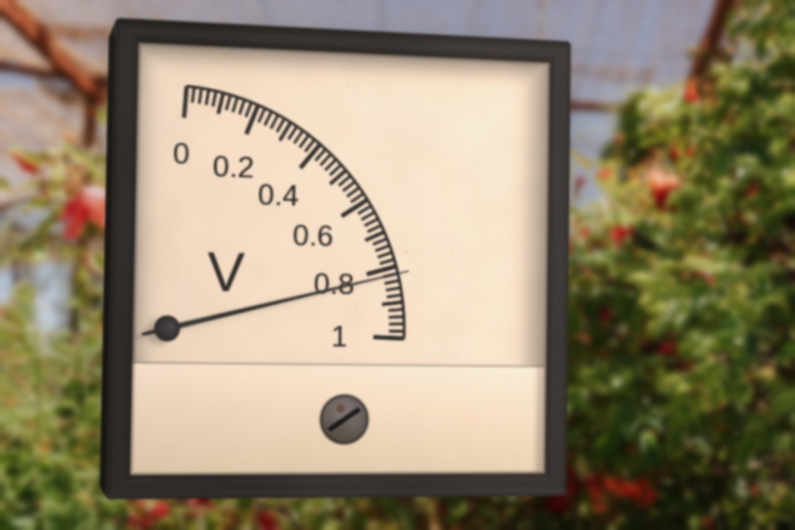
0.82 V
